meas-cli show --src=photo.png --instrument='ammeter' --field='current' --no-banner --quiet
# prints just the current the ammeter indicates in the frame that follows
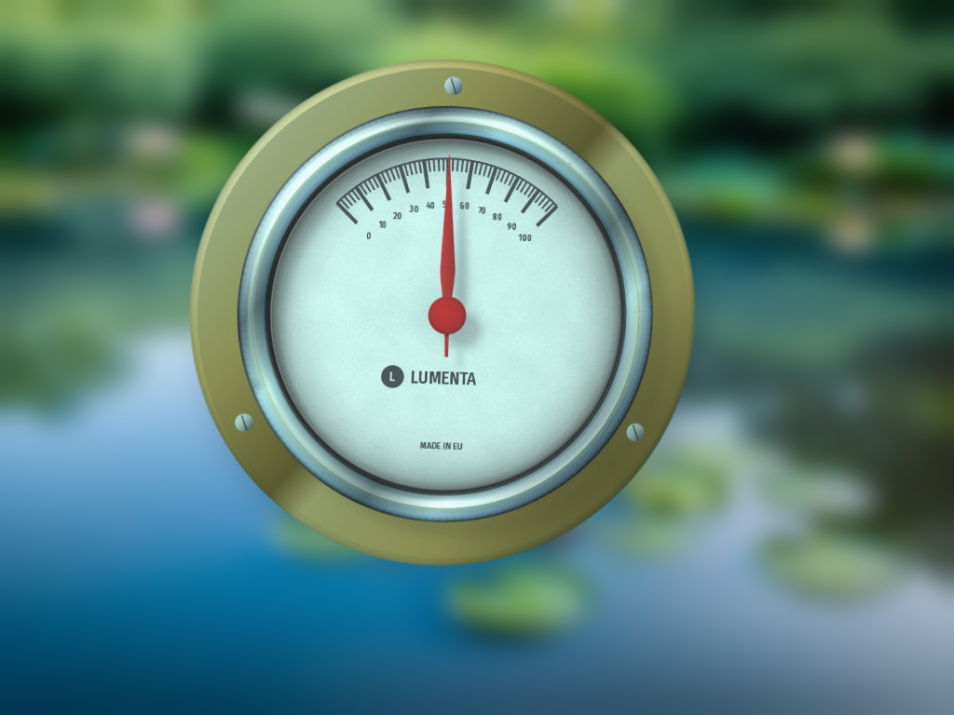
50 A
